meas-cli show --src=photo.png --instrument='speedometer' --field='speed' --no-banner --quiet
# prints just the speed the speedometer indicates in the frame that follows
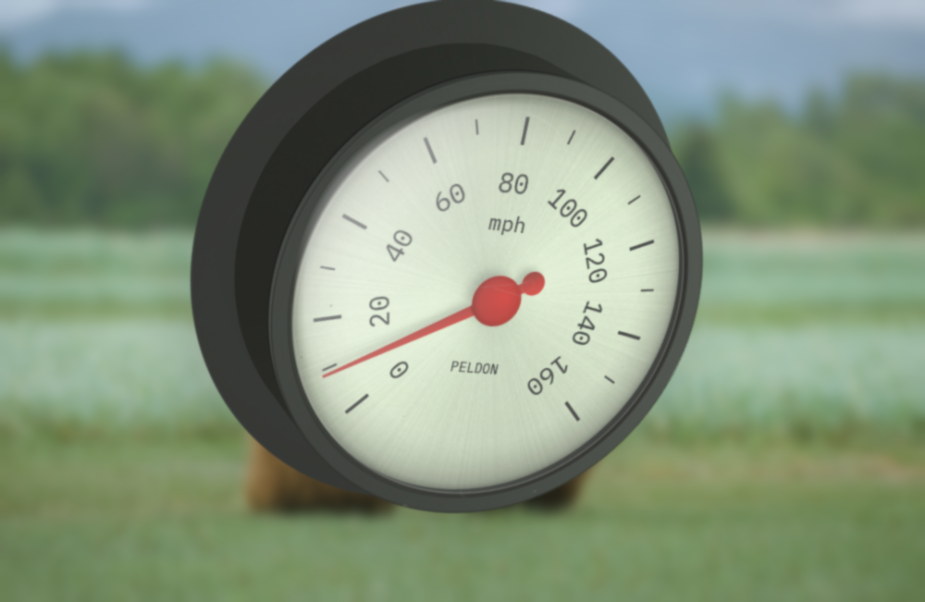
10 mph
